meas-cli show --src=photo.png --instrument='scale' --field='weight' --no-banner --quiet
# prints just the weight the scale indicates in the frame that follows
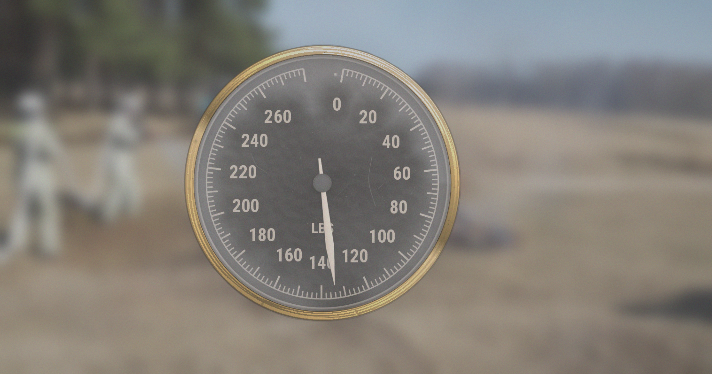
134 lb
